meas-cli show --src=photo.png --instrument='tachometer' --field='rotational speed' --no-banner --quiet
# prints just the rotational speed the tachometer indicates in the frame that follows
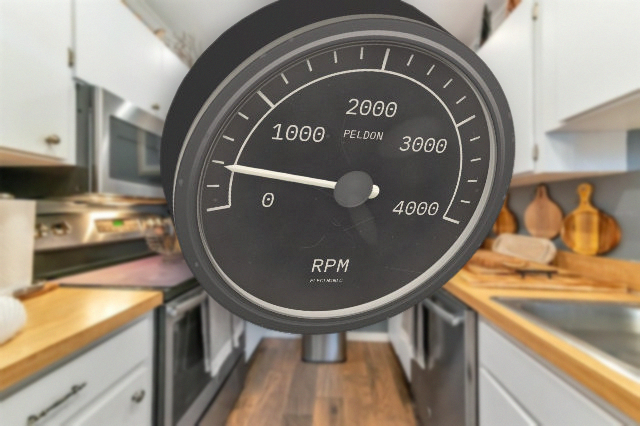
400 rpm
